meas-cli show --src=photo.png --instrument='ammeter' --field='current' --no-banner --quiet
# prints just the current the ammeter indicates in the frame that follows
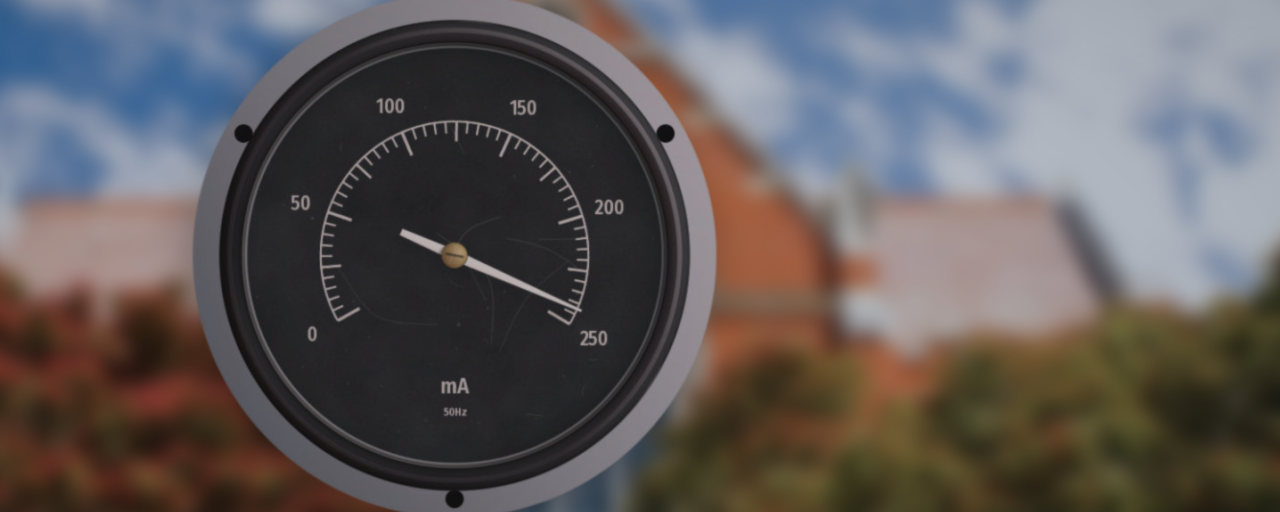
242.5 mA
